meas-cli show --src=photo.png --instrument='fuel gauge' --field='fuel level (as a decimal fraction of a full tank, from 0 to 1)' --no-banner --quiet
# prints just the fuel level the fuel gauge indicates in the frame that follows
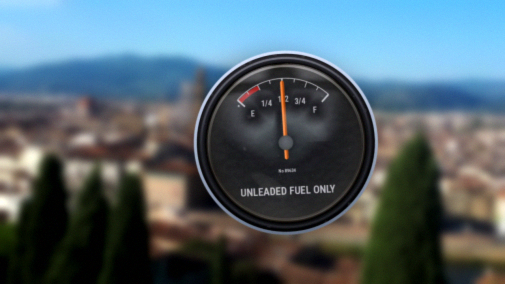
0.5
